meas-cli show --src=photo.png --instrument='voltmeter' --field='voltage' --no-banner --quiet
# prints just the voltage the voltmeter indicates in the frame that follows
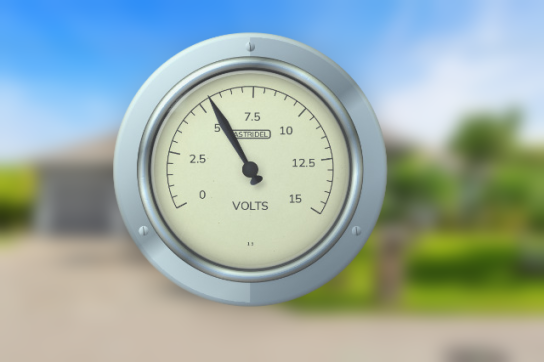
5.5 V
